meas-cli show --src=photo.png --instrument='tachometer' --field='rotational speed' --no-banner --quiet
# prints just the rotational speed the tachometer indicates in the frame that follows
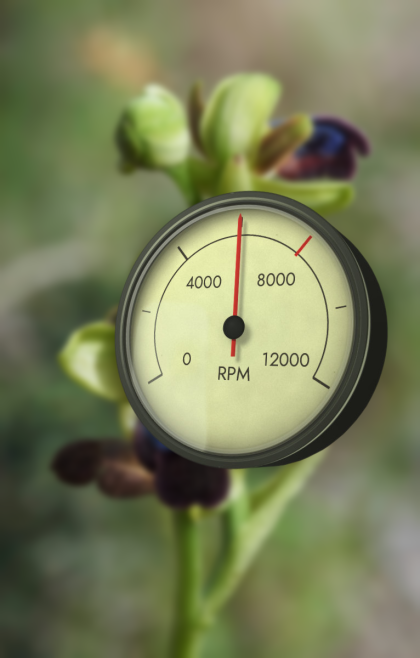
6000 rpm
